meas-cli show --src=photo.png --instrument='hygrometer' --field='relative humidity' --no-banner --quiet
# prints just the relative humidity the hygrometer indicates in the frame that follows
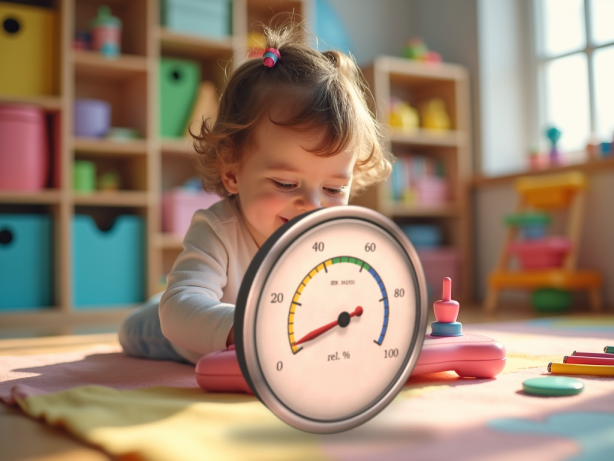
4 %
